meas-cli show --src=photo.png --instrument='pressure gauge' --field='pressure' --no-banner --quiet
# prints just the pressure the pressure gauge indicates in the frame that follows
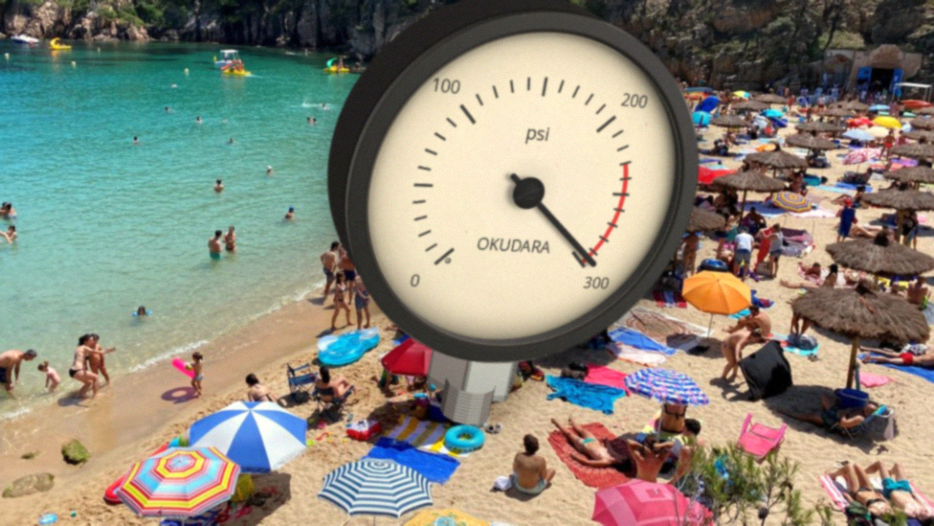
295 psi
